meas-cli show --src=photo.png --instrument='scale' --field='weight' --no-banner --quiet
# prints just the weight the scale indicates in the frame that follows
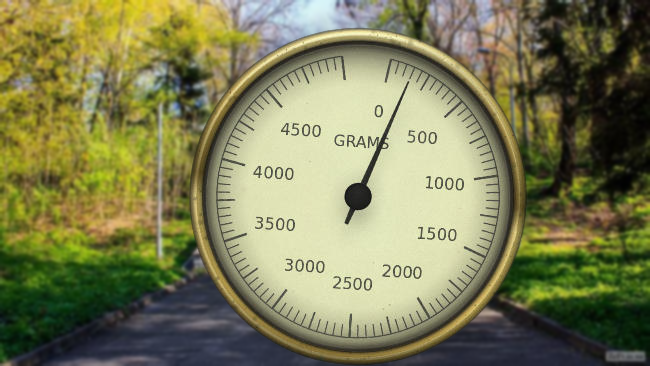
150 g
